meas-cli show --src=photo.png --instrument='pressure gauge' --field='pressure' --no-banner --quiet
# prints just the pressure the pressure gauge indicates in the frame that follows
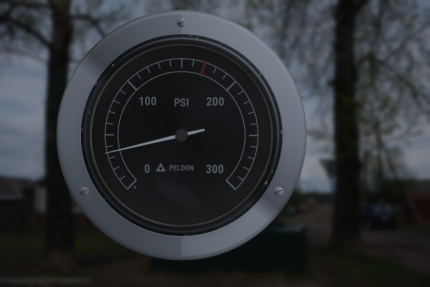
35 psi
